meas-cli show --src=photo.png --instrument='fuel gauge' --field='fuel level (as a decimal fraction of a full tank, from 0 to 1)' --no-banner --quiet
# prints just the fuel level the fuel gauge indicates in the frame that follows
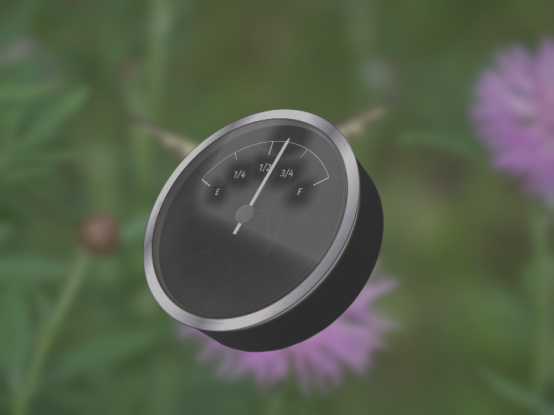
0.625
